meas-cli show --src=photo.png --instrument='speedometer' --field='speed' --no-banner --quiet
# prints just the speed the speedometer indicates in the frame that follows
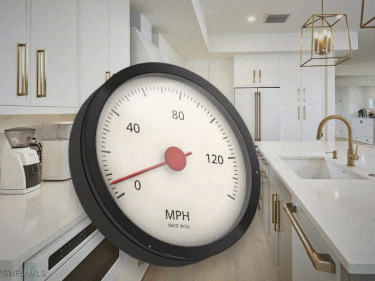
6 mph
